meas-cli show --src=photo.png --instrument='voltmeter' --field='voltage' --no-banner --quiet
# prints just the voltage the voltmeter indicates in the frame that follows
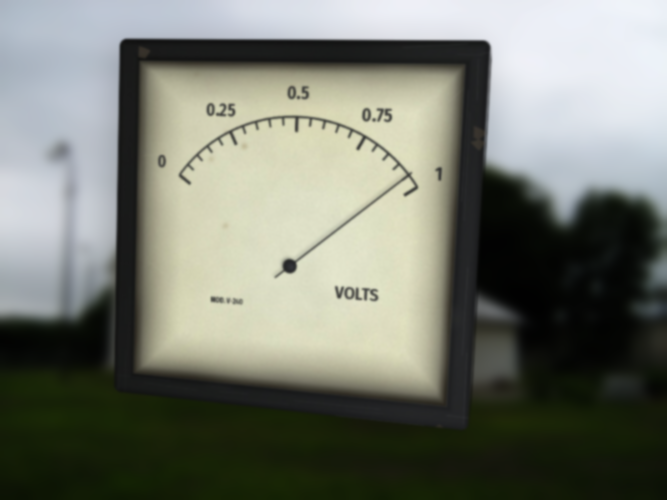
0.95 V
